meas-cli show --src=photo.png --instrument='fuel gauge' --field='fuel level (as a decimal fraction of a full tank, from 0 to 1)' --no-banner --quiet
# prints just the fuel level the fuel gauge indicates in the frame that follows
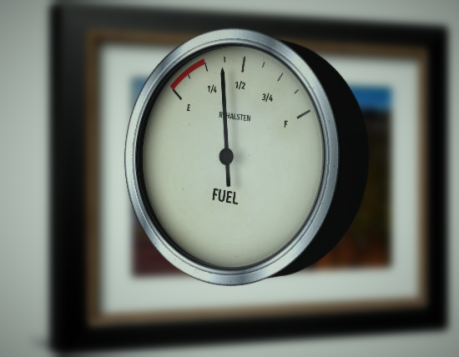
0.375
